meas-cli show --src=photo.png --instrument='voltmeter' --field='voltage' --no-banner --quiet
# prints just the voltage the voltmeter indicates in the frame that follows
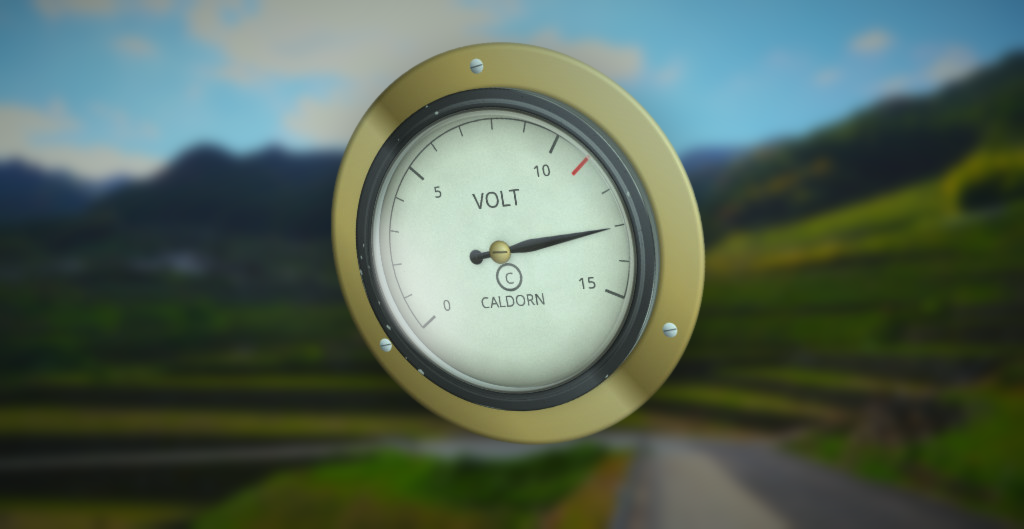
13 V
